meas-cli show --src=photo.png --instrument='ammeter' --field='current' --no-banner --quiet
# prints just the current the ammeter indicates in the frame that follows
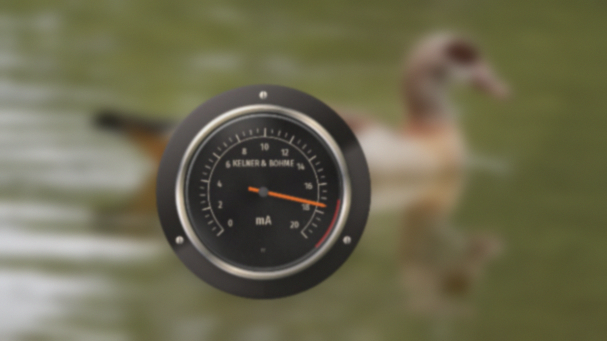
17.5 mA
